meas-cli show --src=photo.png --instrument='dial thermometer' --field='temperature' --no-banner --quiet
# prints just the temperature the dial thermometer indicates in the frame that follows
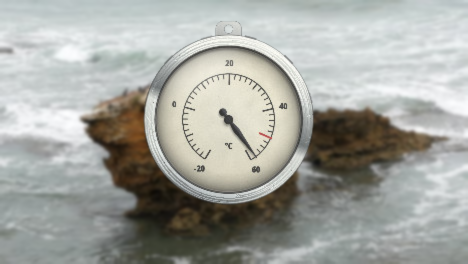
58 °C
